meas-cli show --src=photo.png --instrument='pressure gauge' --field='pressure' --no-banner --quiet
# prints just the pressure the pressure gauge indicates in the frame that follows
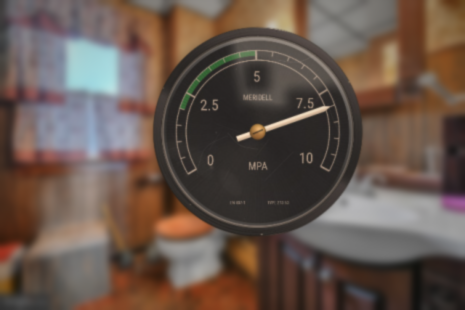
8 MPa
